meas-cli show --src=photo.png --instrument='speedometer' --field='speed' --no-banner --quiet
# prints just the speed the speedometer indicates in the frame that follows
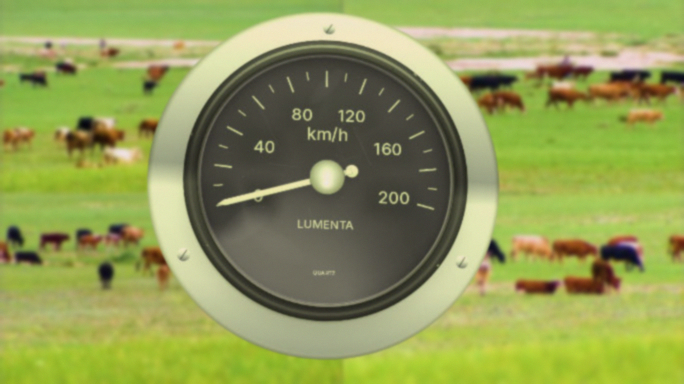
0 km/h
